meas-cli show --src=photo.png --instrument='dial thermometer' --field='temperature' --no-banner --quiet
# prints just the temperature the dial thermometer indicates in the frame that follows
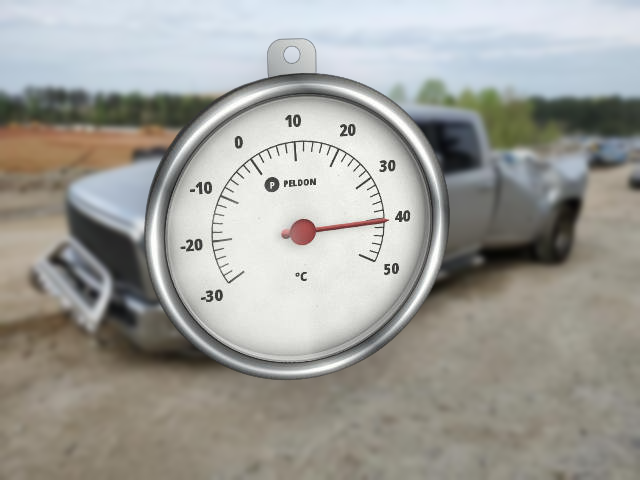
40 °C
